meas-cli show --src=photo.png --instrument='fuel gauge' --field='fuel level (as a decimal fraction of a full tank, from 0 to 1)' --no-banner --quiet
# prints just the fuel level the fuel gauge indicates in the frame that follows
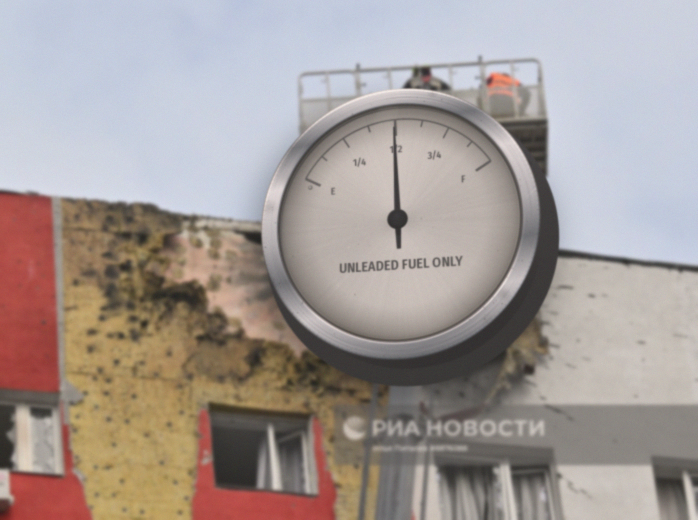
0.5
